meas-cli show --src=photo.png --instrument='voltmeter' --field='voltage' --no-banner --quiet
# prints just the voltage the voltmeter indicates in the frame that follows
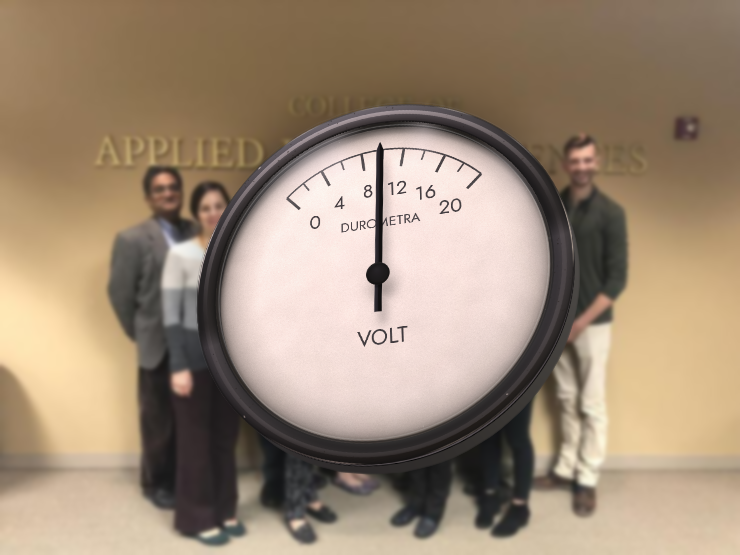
10 V
